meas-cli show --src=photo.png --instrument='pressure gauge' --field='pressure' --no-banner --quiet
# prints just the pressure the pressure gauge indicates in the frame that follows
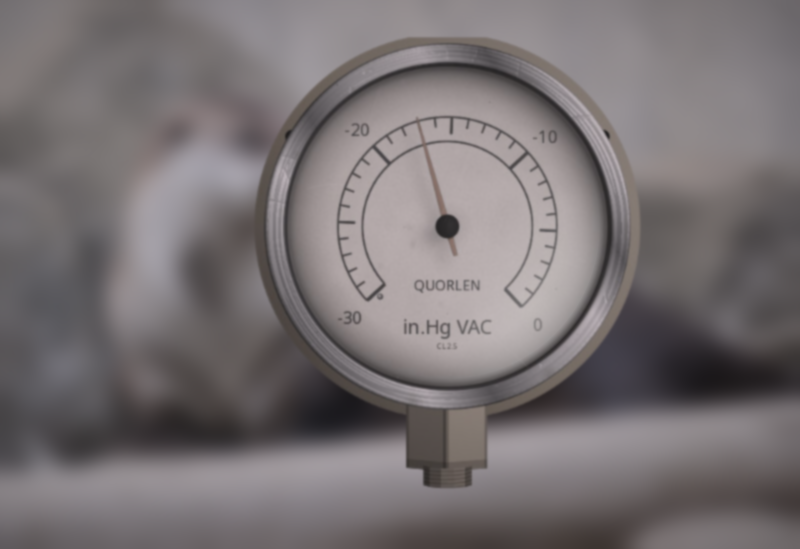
-17 inHg
